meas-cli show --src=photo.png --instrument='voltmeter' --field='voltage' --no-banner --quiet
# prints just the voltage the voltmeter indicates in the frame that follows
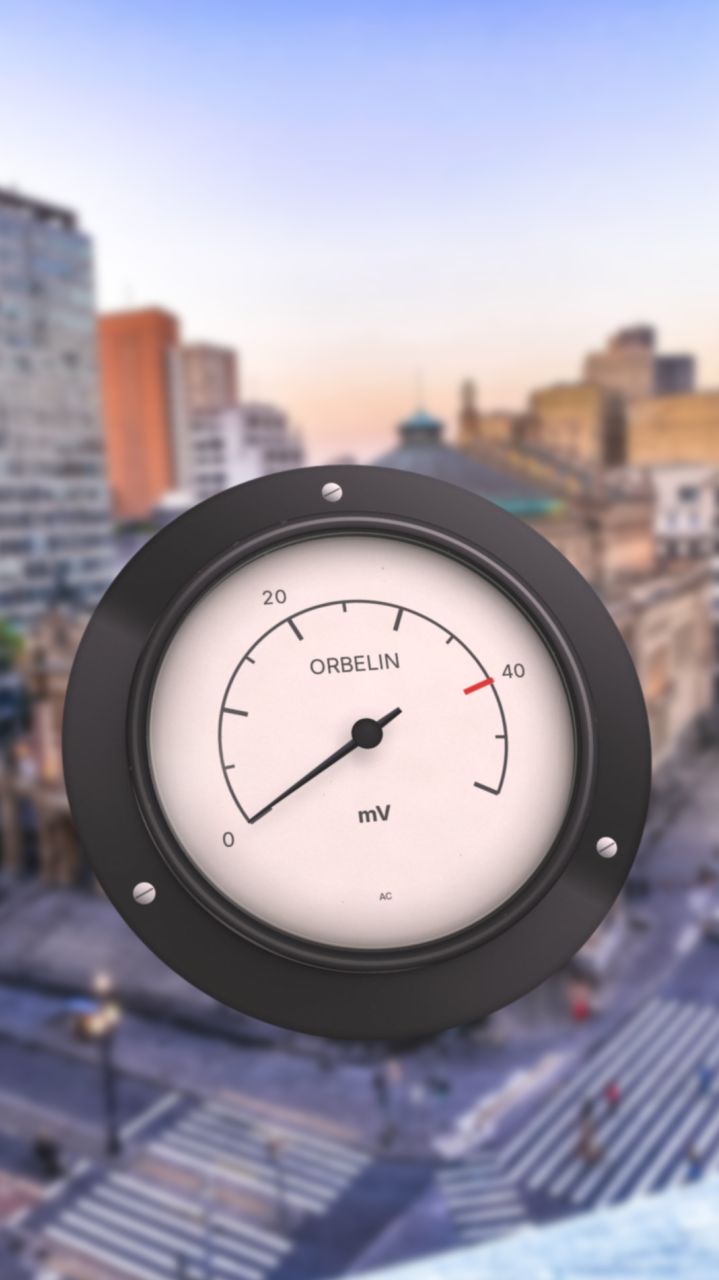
0 mV
